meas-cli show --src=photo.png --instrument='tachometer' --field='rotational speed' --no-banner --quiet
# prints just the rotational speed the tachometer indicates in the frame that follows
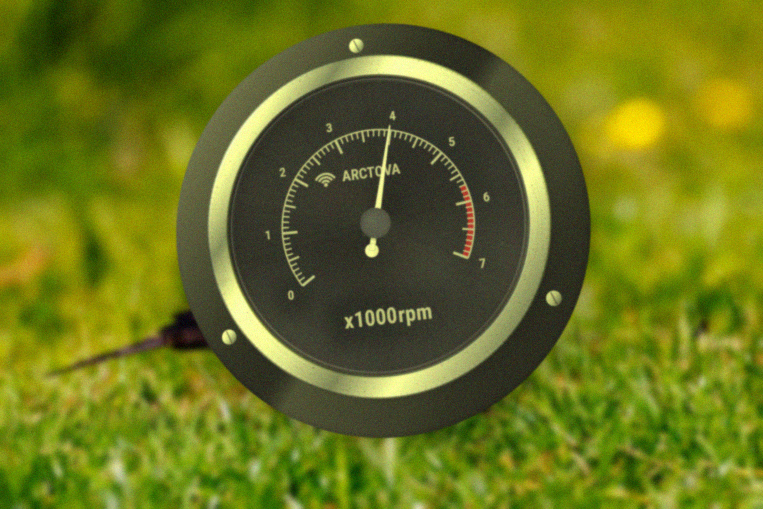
4000 rpm
